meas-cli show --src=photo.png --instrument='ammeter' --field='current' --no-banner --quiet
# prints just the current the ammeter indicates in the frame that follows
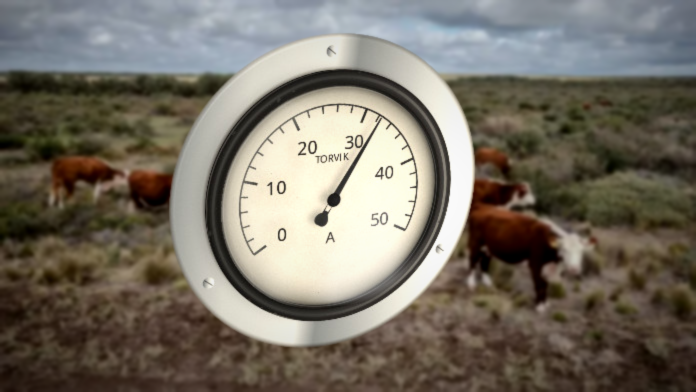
32 A
